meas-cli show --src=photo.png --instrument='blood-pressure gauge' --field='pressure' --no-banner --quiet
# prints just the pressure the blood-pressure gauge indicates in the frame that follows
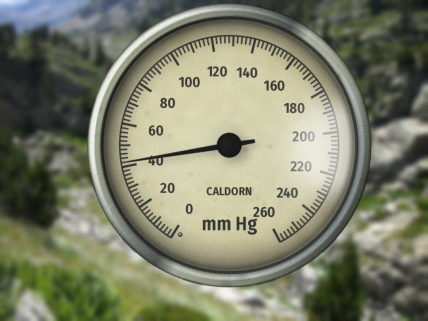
42 mmHg
